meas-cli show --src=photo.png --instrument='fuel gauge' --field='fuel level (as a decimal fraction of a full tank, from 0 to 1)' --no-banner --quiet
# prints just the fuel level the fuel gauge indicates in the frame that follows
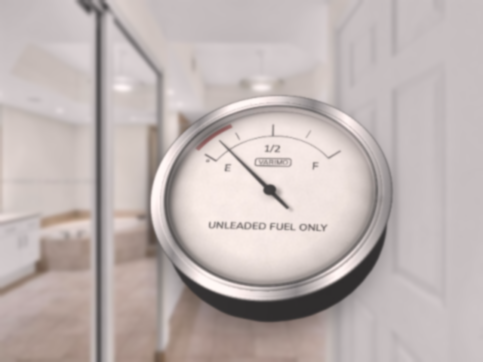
0.125
